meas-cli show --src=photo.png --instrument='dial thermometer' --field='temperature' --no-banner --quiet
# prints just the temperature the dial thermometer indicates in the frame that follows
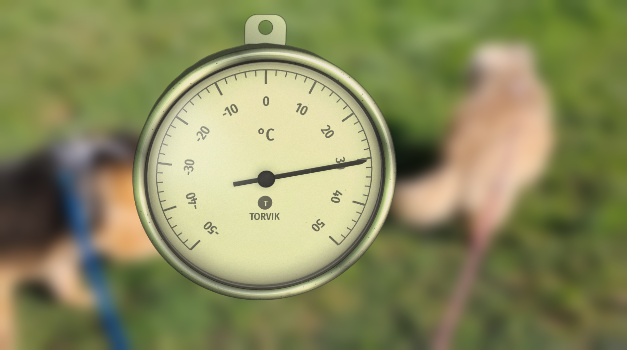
30 °C
